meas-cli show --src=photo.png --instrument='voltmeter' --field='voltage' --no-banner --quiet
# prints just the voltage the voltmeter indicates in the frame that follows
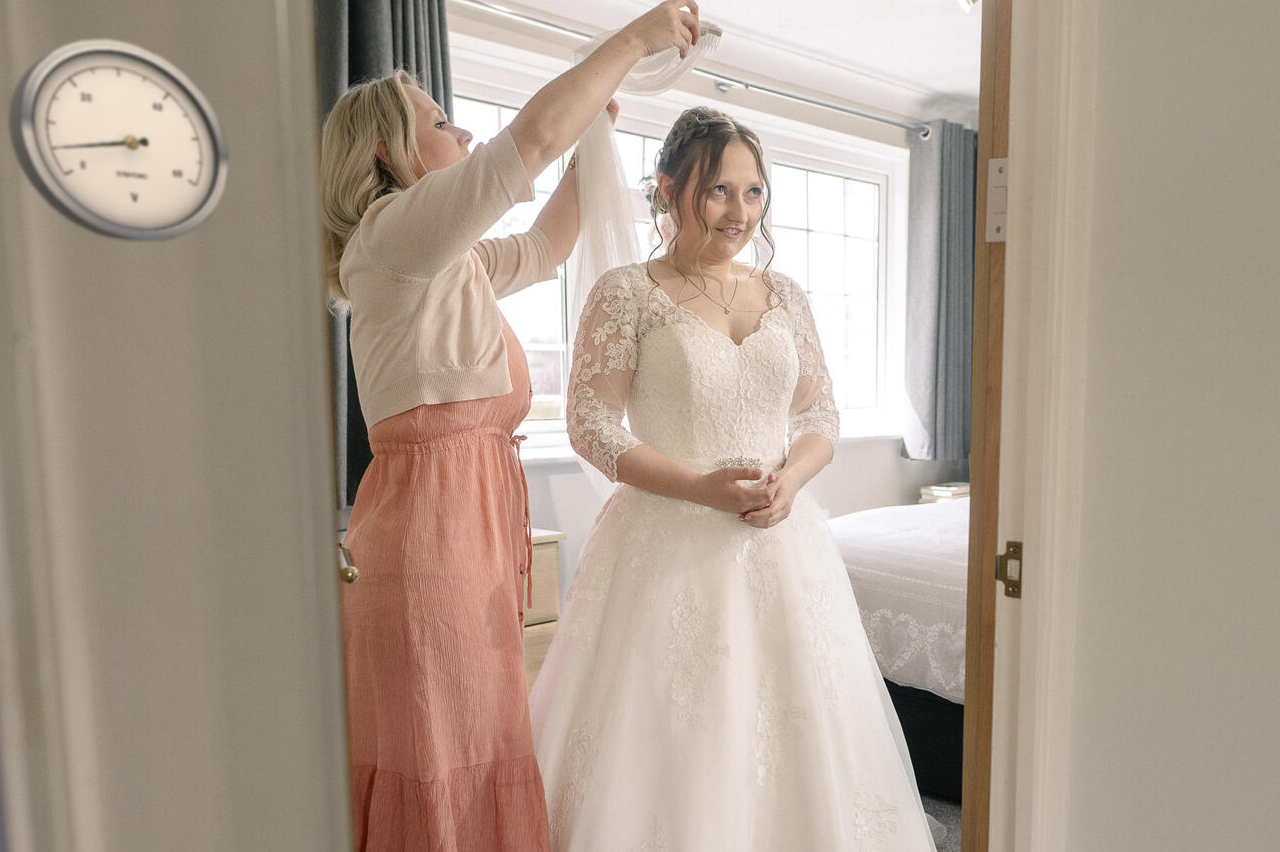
5 V
